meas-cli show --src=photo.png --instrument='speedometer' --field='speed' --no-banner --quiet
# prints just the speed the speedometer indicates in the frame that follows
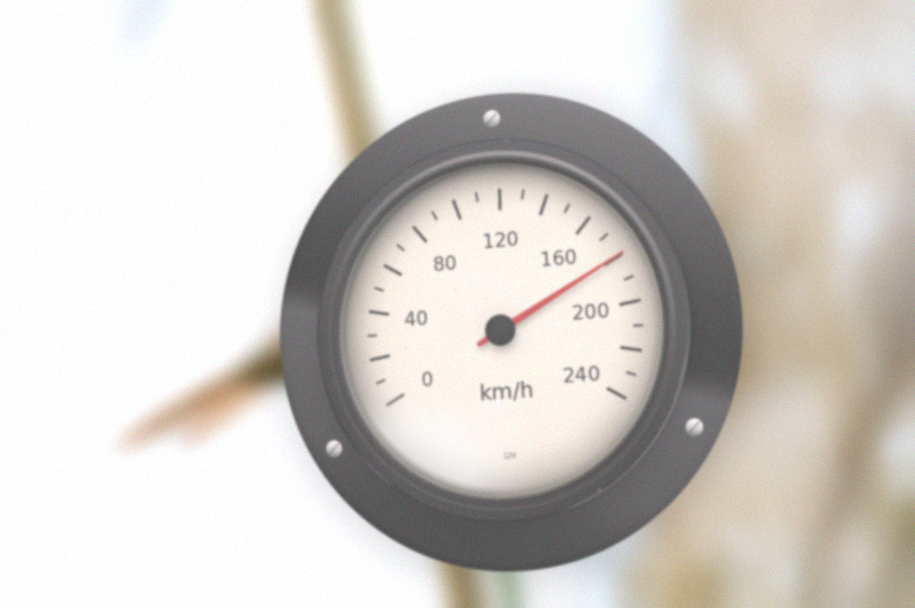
180 km/h
